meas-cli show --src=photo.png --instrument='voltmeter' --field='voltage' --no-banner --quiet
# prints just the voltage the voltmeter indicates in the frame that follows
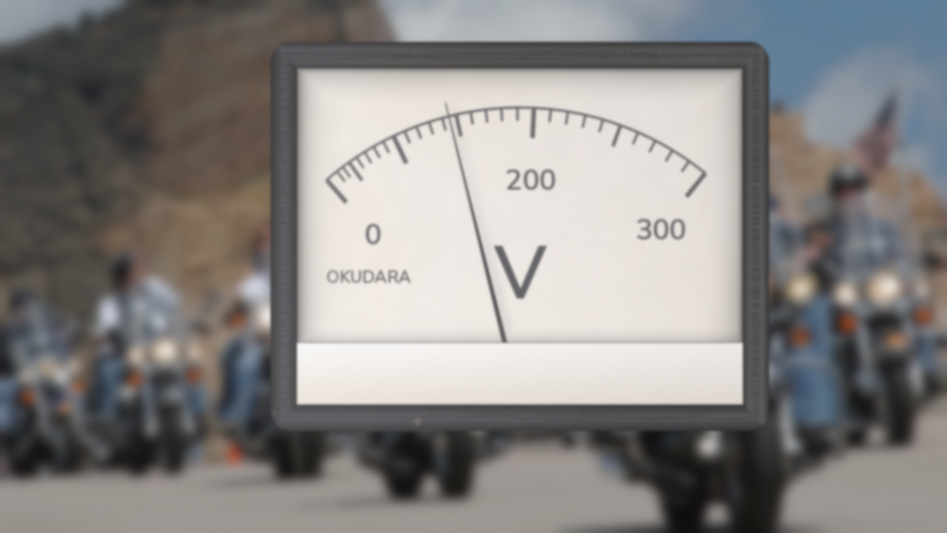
145 V
